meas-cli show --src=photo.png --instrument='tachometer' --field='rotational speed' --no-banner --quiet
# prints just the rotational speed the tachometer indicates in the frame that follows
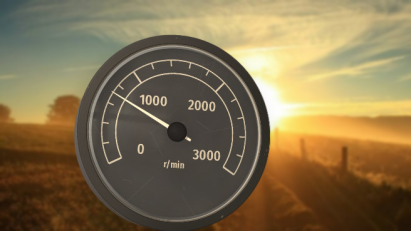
700 rpm
